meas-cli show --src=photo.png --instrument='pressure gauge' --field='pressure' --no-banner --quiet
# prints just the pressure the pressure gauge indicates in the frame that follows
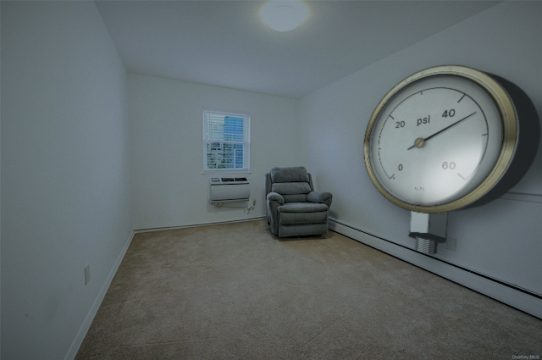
45 psi
